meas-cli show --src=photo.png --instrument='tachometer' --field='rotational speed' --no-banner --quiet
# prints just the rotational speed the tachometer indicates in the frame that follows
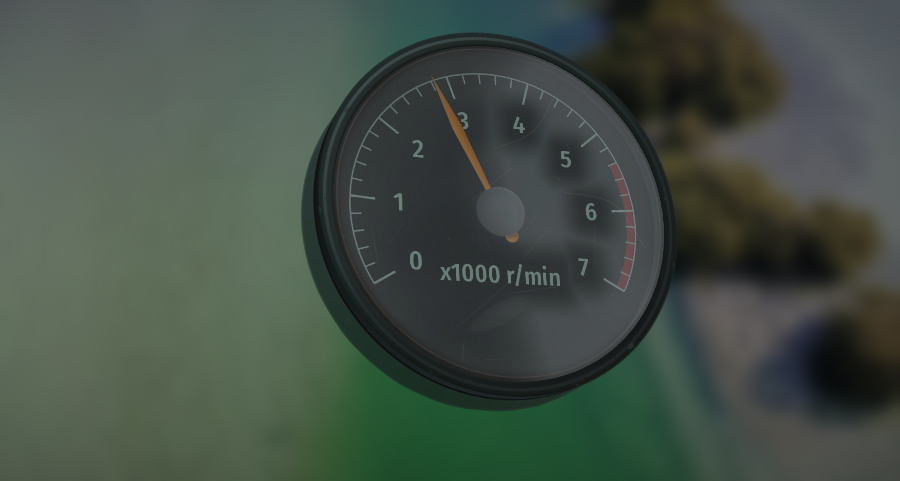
2800 rpm
